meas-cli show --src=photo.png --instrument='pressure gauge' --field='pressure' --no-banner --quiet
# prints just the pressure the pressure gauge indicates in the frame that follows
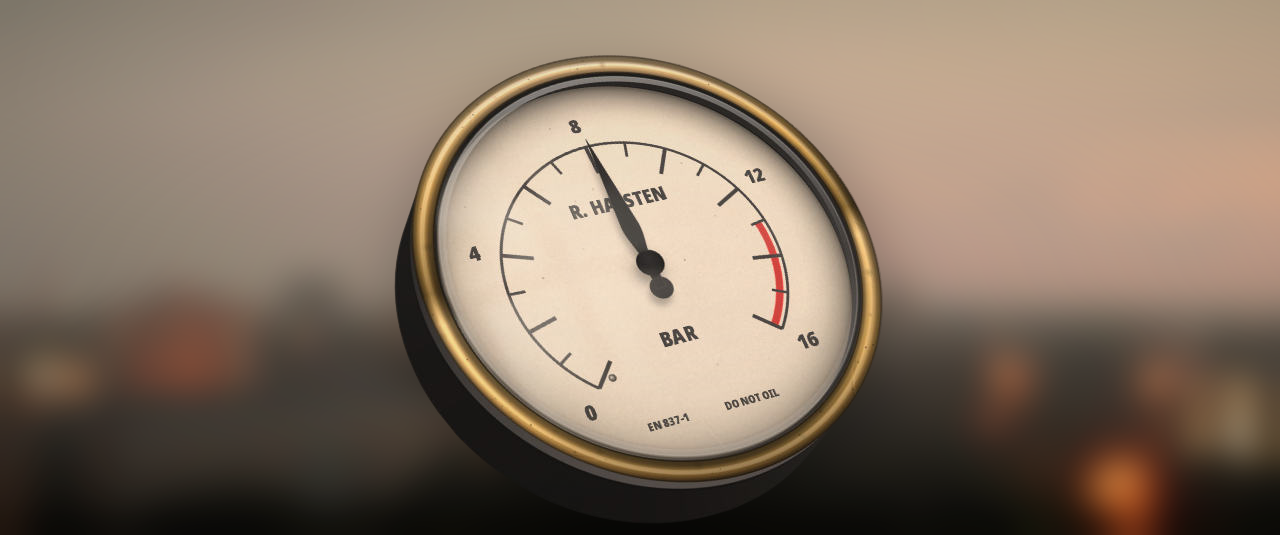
8 bar
